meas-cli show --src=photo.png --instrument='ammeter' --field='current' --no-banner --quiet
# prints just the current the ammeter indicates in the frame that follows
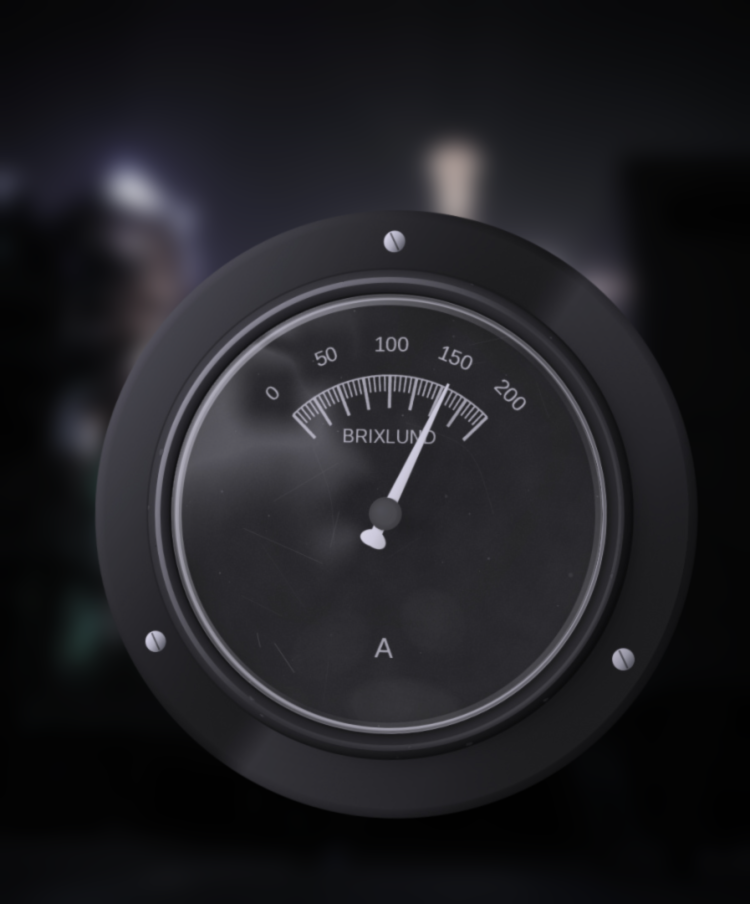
155 A
